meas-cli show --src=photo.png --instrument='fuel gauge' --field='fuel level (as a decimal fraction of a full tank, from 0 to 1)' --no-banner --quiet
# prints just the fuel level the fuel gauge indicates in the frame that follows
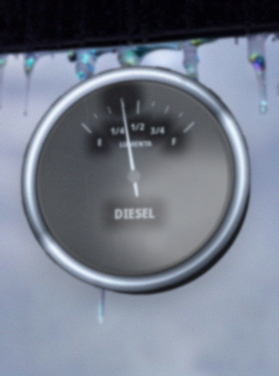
0.375
